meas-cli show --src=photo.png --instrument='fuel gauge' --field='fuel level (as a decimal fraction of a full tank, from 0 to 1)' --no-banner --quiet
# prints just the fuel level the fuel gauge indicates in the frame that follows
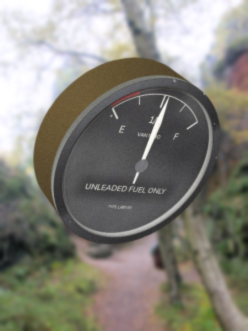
0.5
